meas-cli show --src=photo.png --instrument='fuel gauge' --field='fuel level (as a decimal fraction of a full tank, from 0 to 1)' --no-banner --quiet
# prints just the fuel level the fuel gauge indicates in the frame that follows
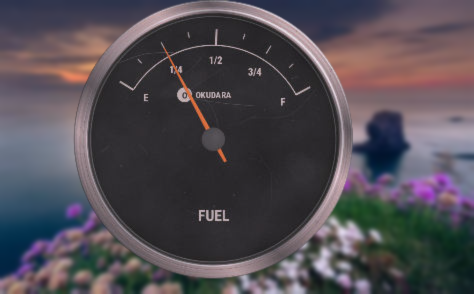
0.25
